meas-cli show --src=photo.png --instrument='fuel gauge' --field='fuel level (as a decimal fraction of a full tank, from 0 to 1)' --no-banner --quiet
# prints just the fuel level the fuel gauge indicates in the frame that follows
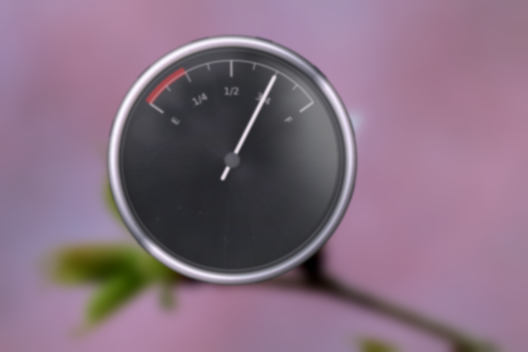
0.75
